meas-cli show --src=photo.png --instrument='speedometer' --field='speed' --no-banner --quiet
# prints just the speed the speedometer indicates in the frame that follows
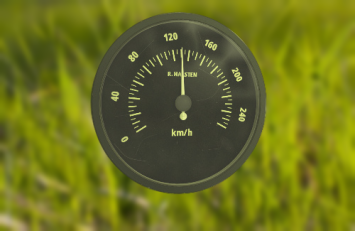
130 km/h
